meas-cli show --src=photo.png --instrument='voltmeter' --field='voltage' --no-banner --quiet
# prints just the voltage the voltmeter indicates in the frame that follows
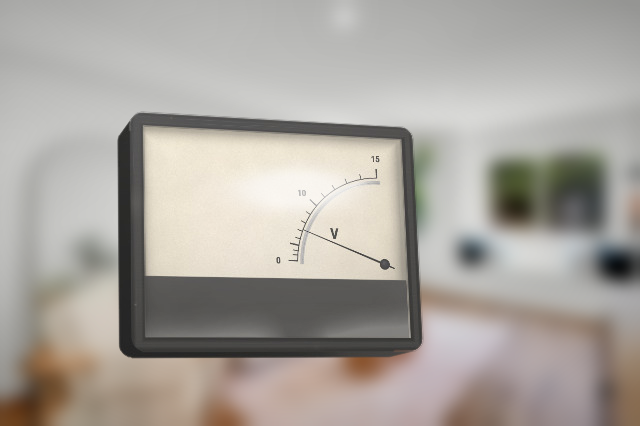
7 V
